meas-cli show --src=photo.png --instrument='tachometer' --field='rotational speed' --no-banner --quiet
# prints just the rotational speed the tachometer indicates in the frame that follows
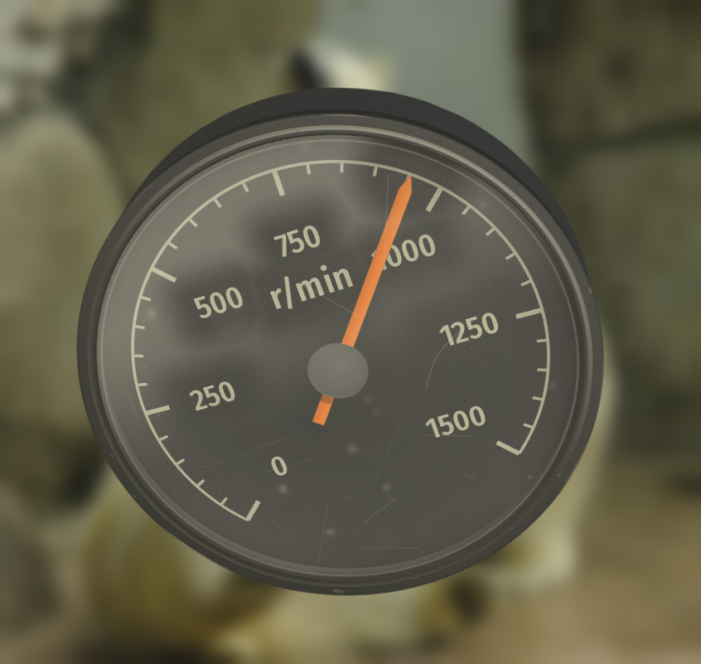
950 rpm
